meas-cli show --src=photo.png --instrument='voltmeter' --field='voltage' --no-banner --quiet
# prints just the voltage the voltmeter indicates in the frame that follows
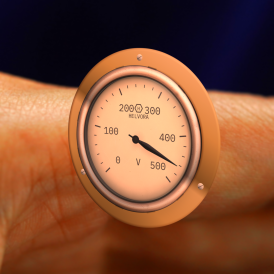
460 V
